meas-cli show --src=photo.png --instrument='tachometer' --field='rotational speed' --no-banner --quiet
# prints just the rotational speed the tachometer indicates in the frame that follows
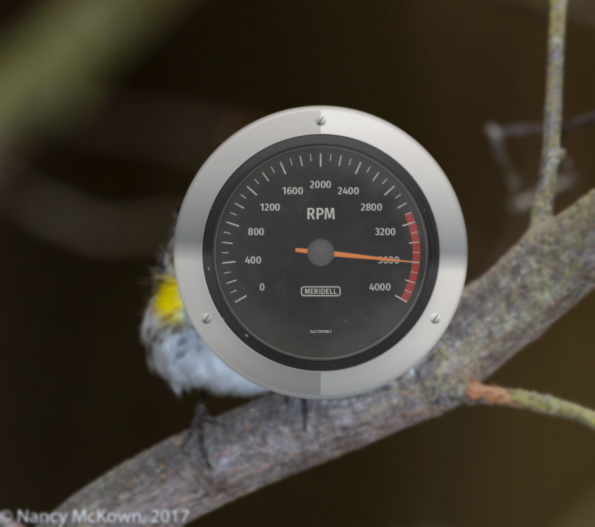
3600 rpm
